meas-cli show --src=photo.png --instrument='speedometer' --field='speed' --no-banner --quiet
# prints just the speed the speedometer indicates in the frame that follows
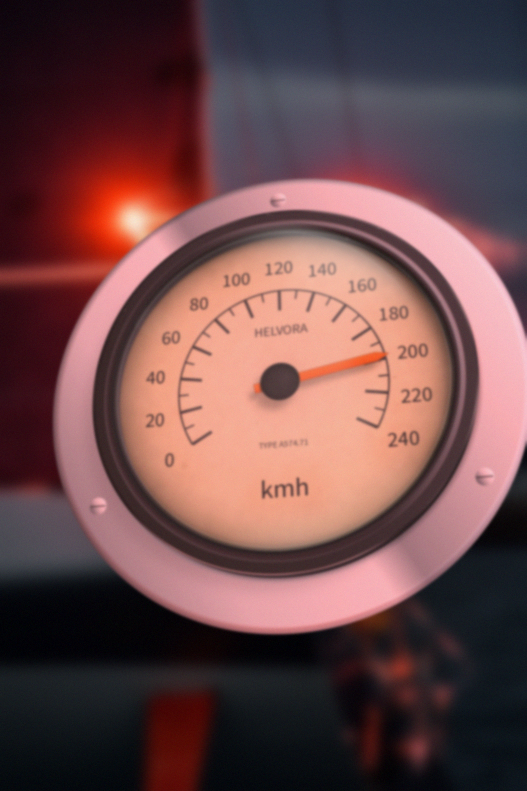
200 km/h
